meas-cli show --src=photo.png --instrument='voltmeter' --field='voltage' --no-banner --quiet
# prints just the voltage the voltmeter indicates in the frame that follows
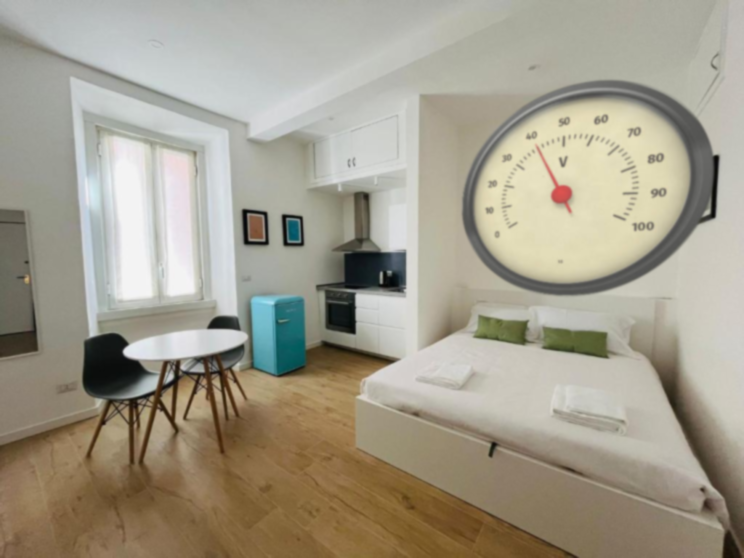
40 V
